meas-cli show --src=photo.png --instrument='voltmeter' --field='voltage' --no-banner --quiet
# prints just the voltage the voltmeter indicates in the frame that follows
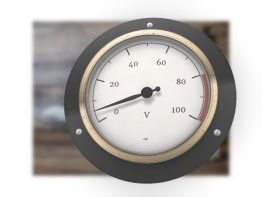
5 V
